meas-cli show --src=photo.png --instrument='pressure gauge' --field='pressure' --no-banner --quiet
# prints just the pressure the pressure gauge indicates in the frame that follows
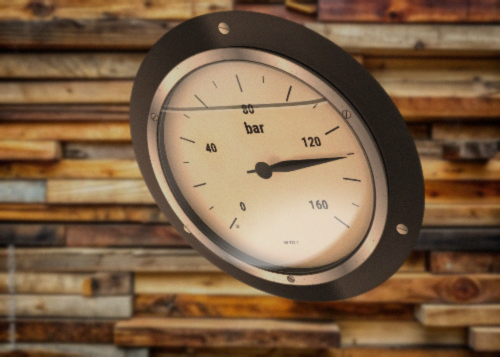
130 bar
